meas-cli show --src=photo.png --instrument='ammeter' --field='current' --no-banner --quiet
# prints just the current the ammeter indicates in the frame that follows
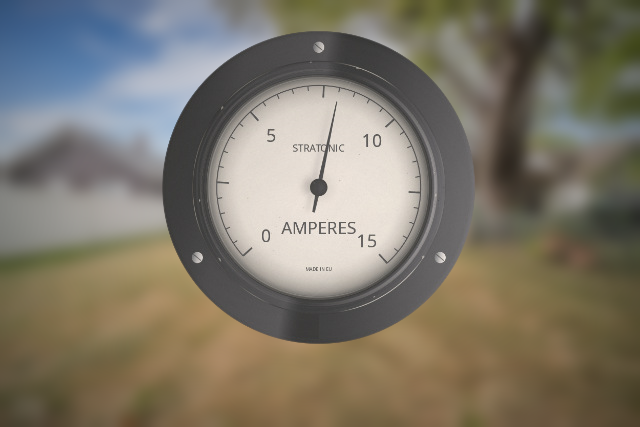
8 A
